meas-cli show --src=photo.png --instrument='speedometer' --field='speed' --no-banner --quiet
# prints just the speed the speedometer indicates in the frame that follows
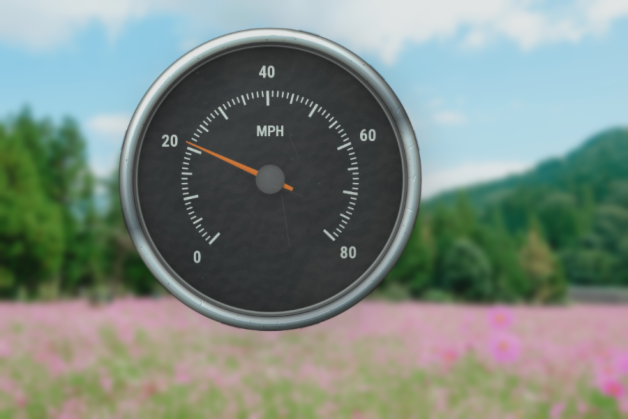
21 mph
